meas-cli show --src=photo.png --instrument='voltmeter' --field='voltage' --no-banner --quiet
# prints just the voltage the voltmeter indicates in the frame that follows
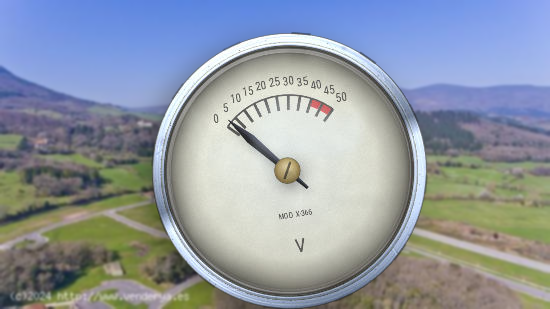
2.5 V
